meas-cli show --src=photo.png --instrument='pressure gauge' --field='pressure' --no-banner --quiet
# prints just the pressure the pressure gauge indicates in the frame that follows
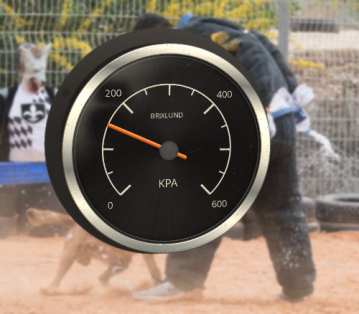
150 kPa
